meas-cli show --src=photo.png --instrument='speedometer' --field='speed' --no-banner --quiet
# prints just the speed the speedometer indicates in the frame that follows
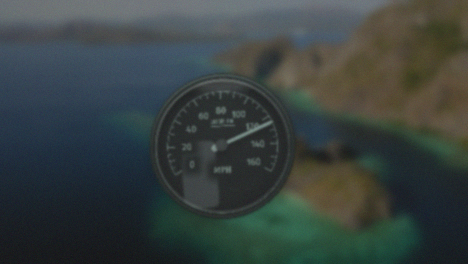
125 mph
